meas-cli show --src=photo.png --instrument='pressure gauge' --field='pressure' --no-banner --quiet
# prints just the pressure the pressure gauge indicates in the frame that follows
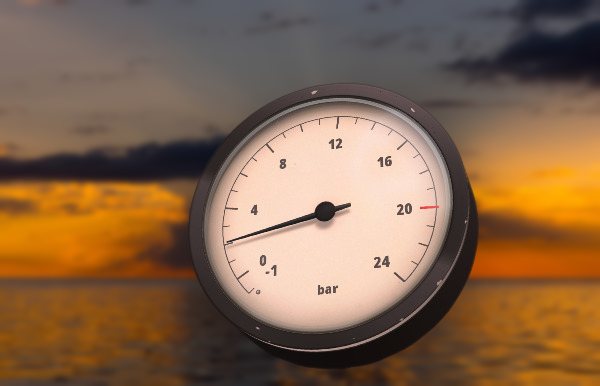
2 bar
